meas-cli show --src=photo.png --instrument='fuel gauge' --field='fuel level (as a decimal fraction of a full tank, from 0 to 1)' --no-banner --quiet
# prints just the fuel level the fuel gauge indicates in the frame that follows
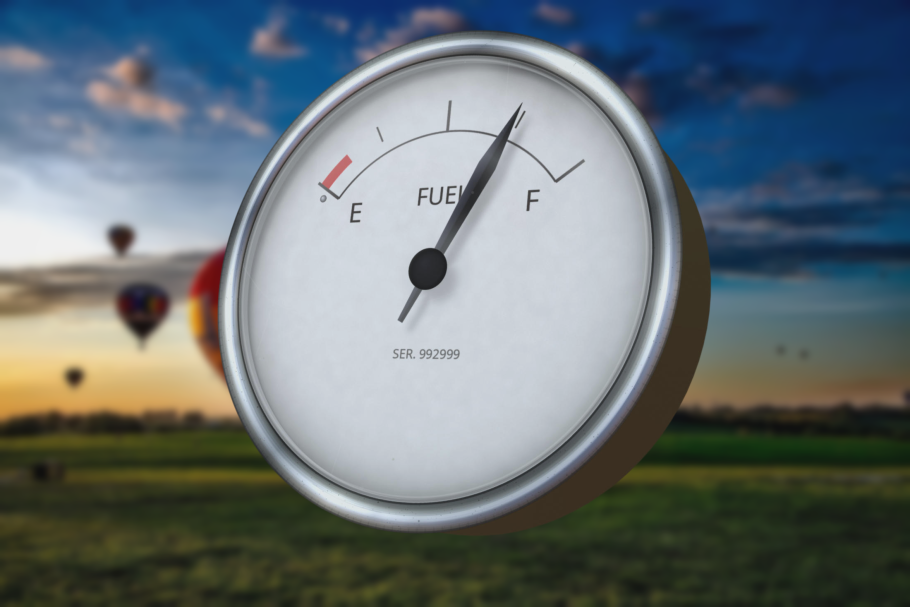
0.75
